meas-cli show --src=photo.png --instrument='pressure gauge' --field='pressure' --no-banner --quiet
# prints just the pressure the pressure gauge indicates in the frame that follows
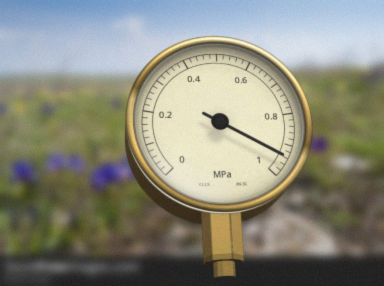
0.94 MPa
